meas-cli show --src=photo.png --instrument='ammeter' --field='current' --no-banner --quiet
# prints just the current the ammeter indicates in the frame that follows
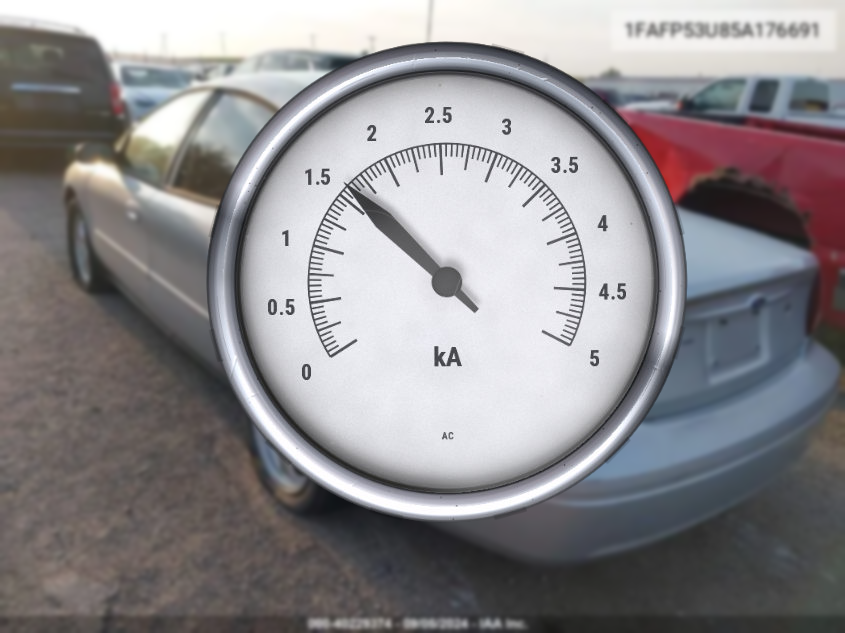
1.6 kA
